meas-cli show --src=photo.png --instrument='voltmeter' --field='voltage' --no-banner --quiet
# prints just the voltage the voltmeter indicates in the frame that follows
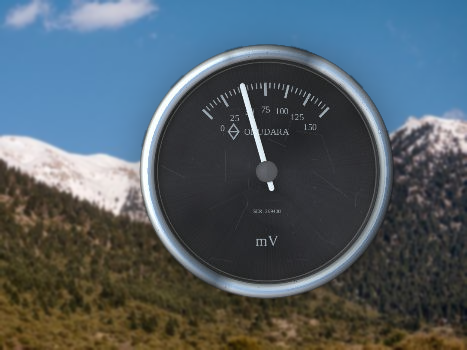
50 mV
